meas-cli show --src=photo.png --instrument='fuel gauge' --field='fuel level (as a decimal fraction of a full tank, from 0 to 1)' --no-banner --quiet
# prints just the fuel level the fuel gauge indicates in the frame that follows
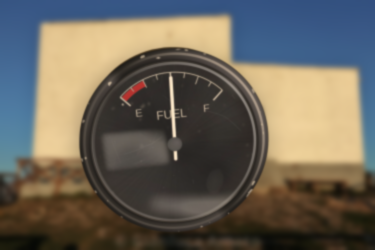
0.5
